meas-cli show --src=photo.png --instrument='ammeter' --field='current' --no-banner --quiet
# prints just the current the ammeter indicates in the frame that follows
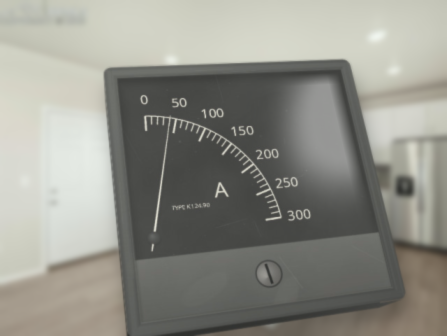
40 A
